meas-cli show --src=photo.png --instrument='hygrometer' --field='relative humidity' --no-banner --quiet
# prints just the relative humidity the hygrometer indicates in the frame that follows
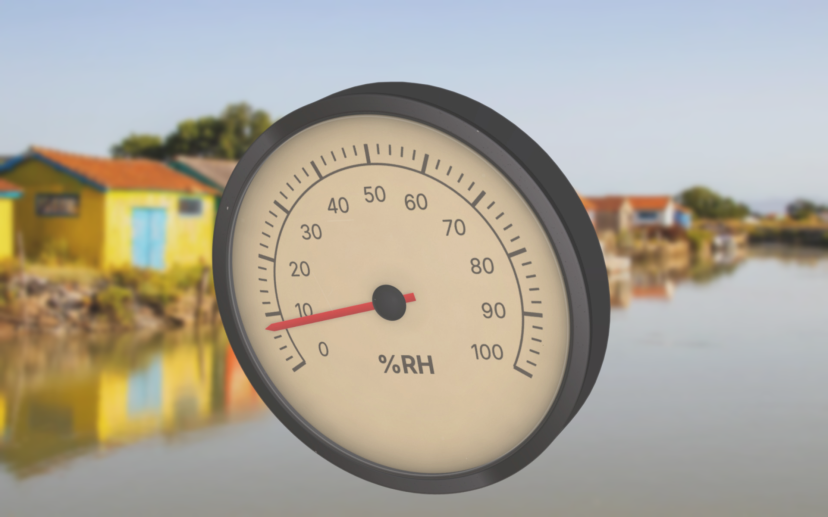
8 %
